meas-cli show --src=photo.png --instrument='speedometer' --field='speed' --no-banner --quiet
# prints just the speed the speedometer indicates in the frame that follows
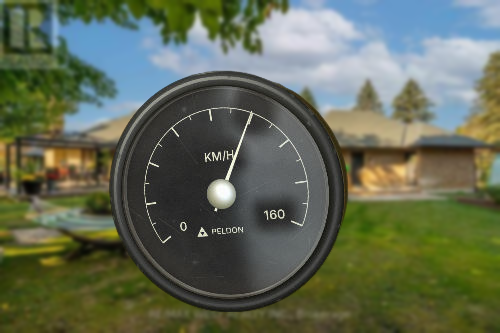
100 km/h
